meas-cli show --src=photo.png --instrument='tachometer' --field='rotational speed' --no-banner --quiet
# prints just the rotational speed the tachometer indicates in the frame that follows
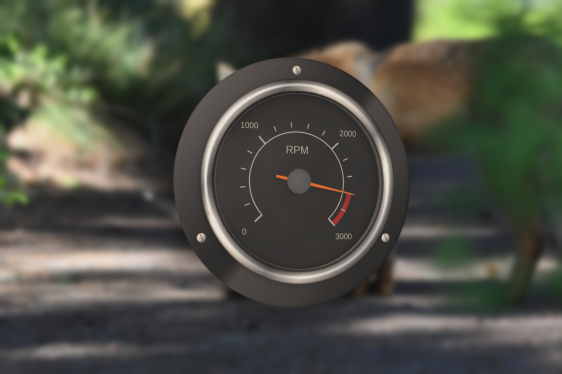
2600 rpm
